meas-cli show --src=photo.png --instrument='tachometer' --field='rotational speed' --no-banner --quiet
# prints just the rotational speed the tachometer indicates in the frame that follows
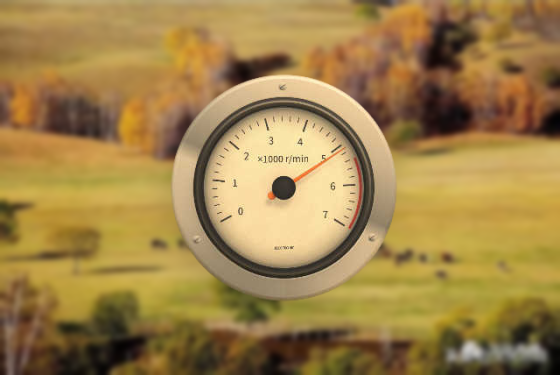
5100 rpm
